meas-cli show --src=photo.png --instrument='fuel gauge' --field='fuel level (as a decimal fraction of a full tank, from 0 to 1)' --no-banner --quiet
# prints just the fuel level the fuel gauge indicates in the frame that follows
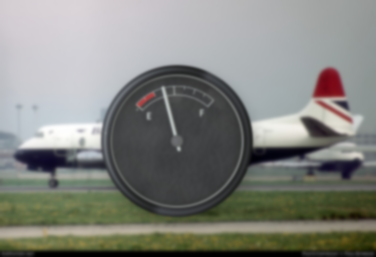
0.375
